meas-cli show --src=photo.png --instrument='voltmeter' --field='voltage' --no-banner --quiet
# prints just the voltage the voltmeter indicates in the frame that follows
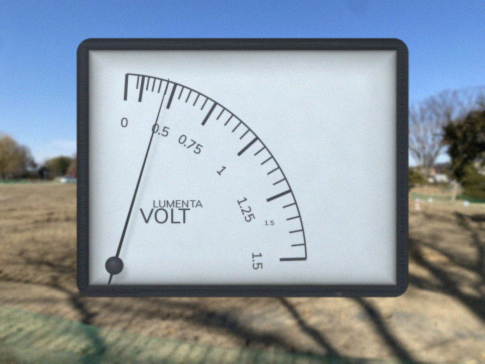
0.45 V
